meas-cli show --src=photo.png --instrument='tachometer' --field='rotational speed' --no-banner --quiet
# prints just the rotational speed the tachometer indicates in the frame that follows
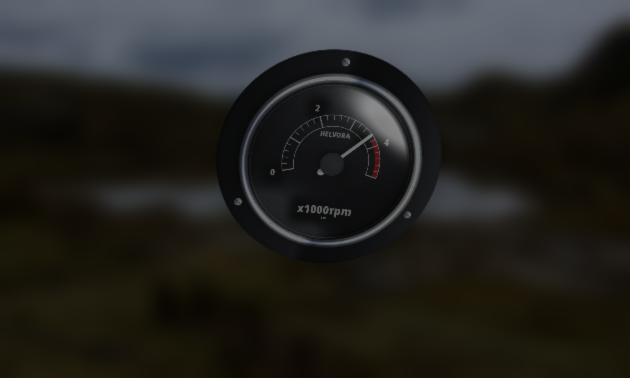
3600 rpm
